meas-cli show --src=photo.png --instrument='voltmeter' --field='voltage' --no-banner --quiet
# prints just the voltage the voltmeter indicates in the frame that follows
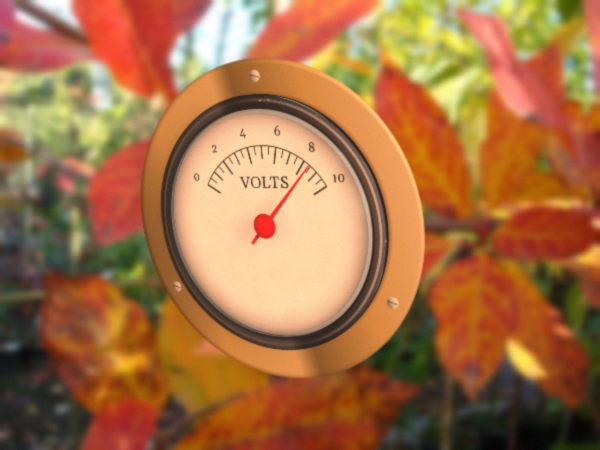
8.5 V
